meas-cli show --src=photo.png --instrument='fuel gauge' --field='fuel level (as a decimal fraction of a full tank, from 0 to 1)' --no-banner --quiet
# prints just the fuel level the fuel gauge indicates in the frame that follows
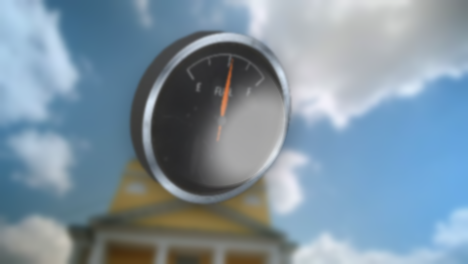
0.5
